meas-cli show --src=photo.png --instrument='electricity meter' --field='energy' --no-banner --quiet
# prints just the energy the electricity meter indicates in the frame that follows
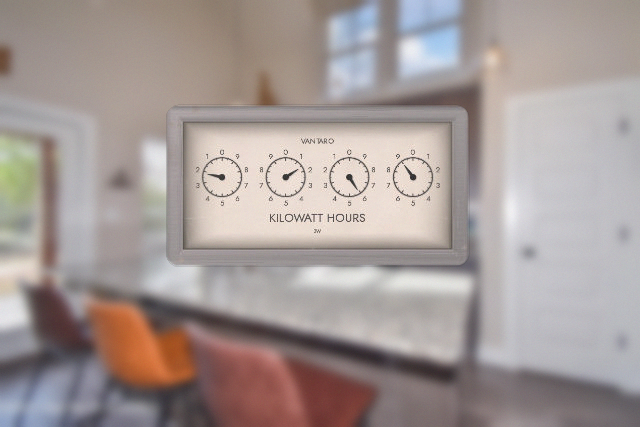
2159 kWh
